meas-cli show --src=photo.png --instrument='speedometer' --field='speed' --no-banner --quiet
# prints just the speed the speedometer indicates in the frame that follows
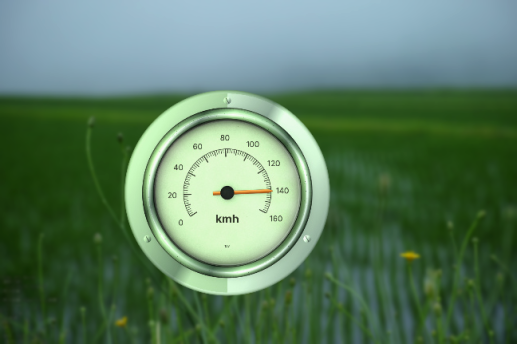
140 km/h
